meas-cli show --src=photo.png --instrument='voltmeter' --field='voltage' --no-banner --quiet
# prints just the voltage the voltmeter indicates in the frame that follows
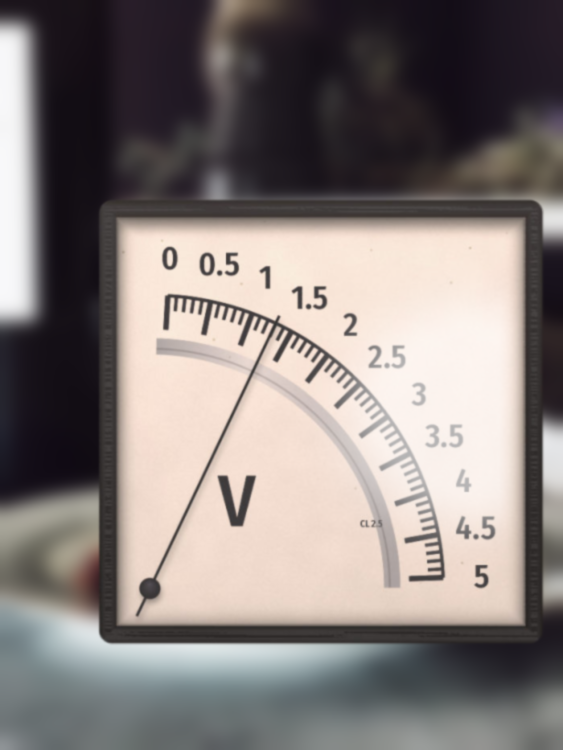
1.3 V
